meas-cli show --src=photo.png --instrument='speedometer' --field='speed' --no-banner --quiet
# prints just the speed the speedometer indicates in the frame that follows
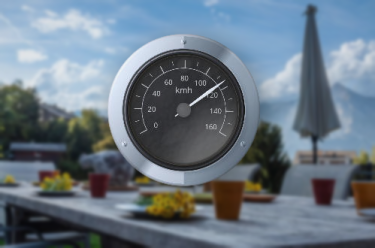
115 km/h
